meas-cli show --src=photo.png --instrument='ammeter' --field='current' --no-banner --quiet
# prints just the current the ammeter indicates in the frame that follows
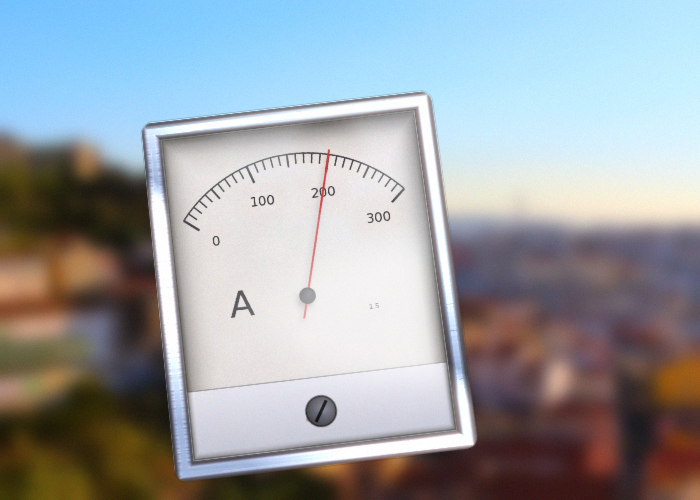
200 A
